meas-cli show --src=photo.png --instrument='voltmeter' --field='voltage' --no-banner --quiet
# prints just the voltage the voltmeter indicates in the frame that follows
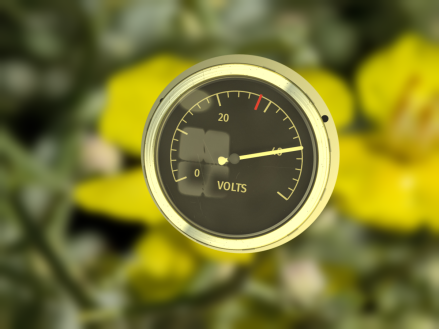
40 V
